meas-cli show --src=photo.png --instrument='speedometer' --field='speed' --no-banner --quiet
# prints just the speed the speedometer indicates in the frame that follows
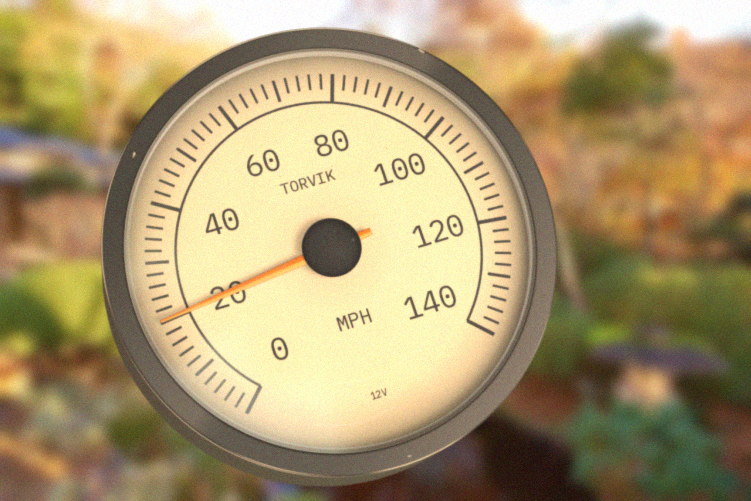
20 mph
